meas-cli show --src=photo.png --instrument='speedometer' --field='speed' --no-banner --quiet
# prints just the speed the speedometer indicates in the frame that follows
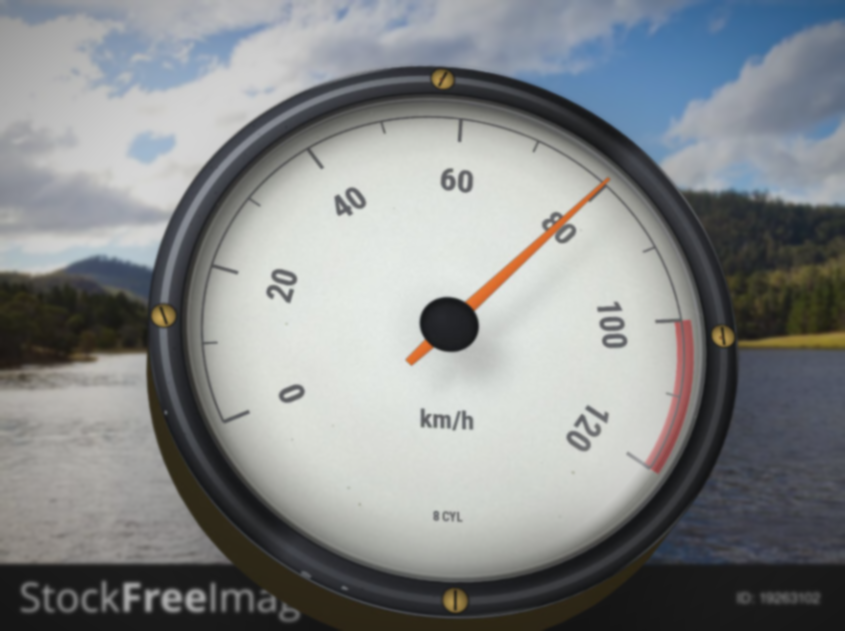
80 km/h
